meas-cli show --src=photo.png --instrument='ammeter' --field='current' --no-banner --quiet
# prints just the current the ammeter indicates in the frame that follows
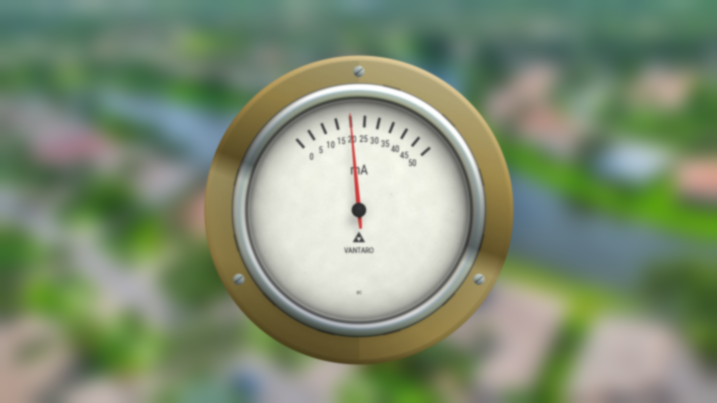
20 mA
